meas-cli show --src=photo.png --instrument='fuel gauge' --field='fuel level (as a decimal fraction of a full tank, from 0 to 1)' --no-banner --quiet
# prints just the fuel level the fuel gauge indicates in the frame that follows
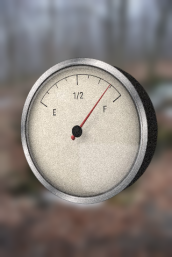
0.875
